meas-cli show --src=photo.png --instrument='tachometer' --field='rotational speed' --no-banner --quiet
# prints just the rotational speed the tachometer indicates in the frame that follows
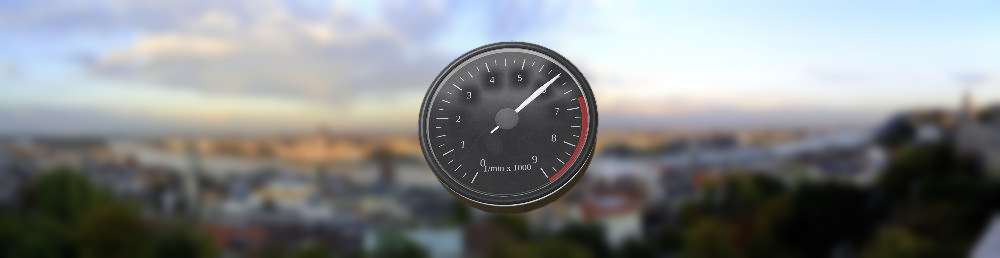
6000 rpm
